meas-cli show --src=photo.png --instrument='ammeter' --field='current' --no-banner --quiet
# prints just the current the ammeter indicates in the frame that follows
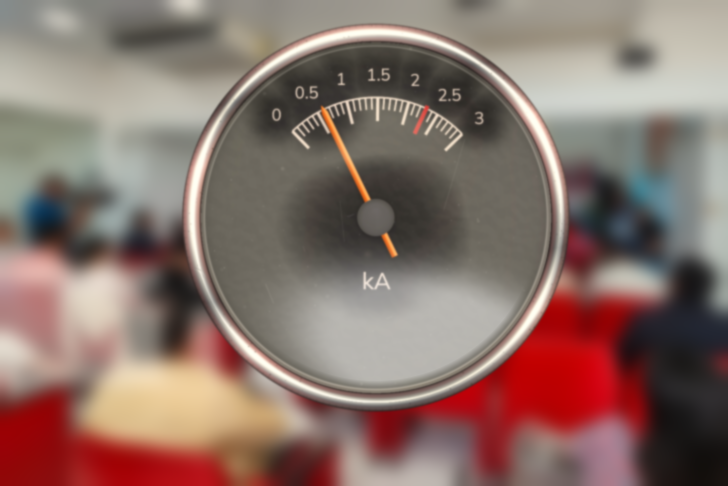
0.6 kA
